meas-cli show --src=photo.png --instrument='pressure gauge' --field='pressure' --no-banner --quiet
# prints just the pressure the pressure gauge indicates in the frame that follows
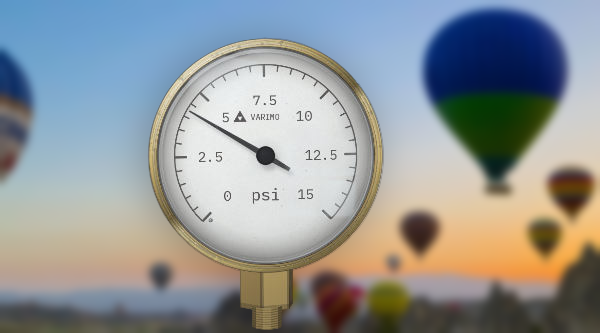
4.25 psi
